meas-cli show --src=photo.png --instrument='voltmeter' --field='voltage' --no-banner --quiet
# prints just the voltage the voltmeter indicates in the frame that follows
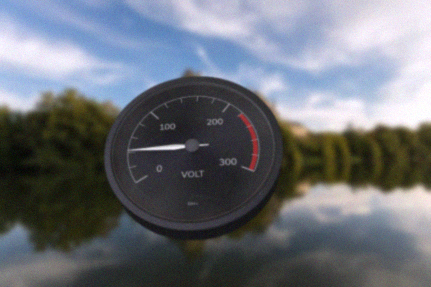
40 V
